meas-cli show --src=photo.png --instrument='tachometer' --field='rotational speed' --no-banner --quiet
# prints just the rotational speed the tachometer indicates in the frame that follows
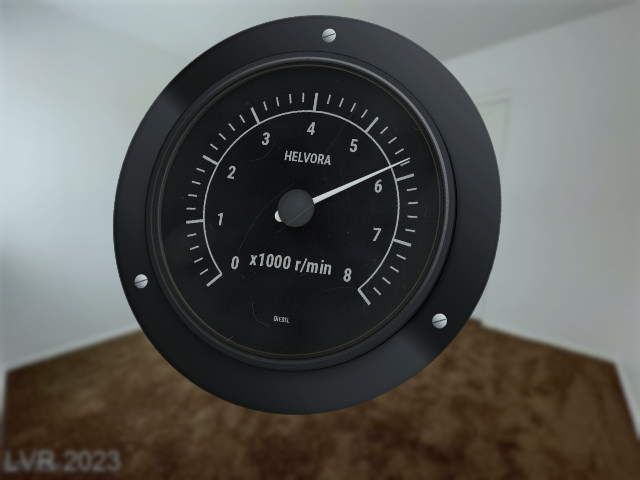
5800 rpm
